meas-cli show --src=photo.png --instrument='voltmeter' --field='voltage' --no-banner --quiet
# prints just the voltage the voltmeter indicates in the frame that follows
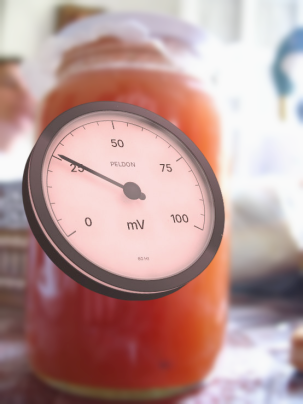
25 mV
